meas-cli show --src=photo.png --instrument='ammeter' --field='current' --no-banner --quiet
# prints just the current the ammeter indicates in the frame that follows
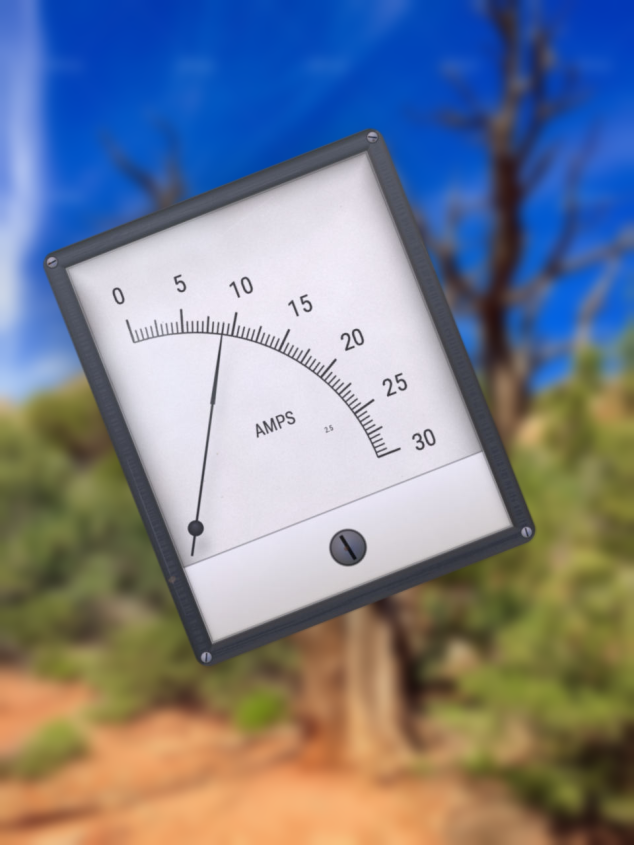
9 A
